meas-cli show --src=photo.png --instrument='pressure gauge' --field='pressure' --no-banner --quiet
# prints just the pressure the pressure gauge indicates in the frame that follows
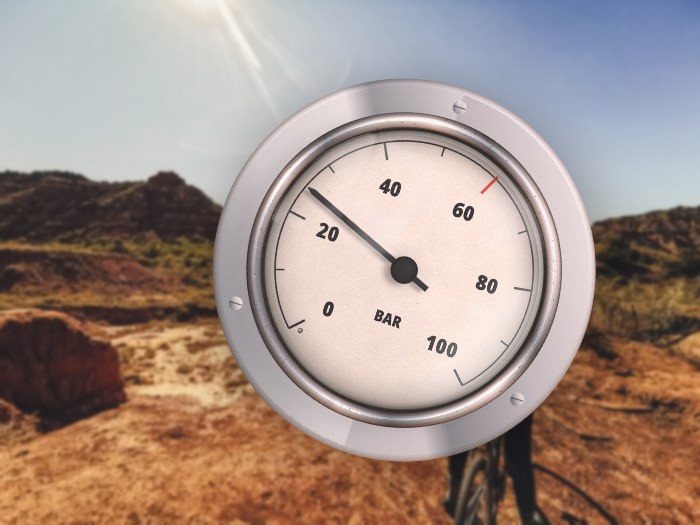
25 bar
